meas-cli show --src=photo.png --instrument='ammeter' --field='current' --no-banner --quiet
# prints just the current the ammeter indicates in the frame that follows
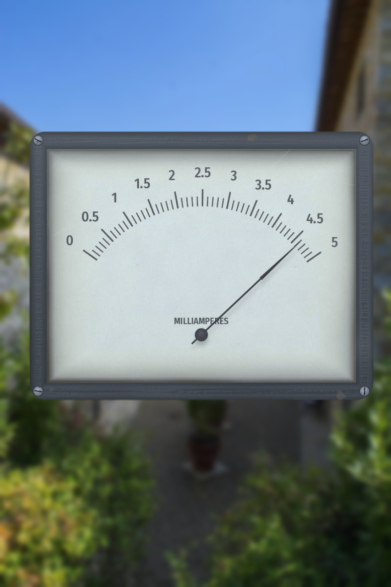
4.6 mA
